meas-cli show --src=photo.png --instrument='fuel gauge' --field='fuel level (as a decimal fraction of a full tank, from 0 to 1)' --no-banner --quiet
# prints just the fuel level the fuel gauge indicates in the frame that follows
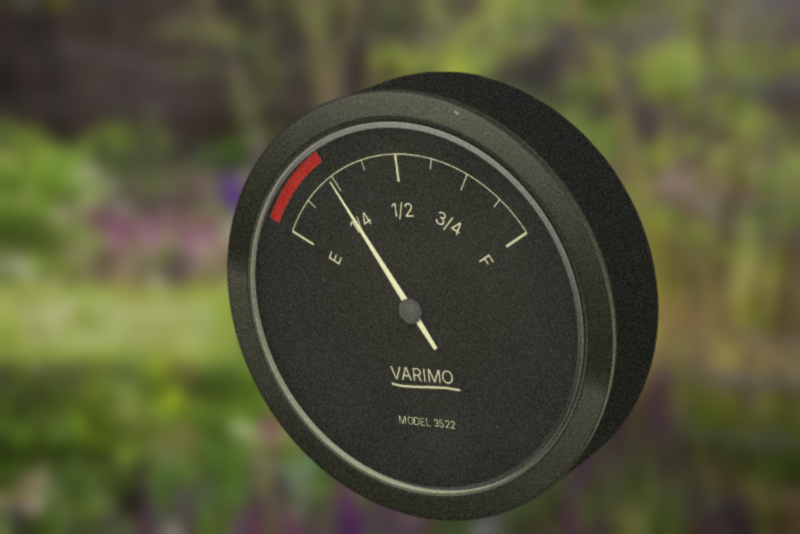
0.25
